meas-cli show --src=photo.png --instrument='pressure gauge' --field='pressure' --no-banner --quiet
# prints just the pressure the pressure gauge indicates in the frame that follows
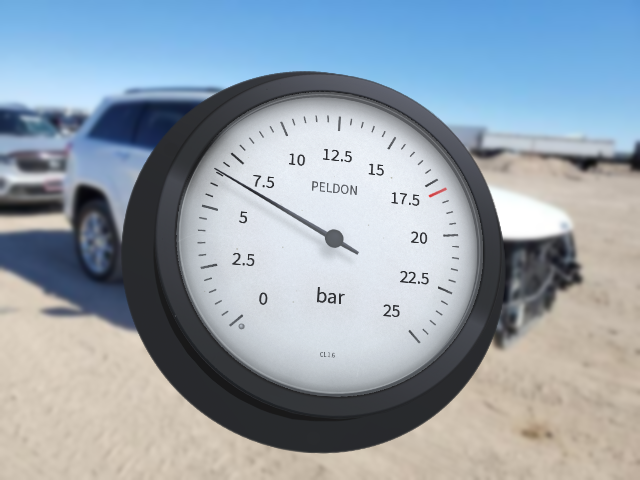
6.5 bar
